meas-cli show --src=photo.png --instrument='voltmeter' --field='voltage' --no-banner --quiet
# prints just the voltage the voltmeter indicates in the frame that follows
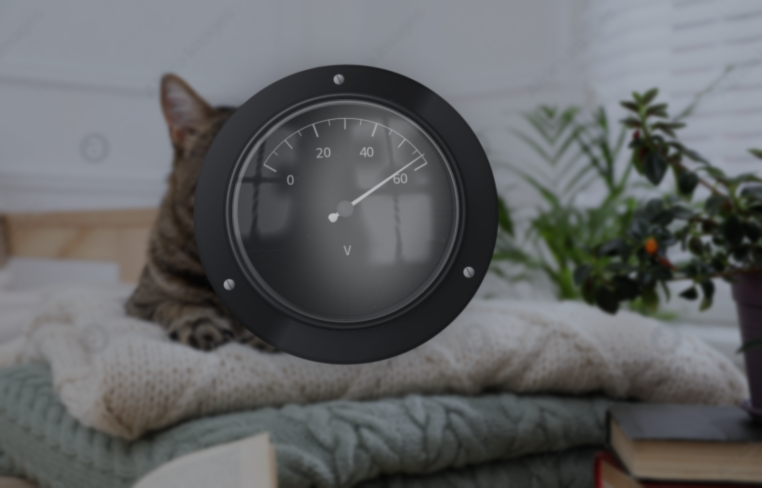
57.5 V
